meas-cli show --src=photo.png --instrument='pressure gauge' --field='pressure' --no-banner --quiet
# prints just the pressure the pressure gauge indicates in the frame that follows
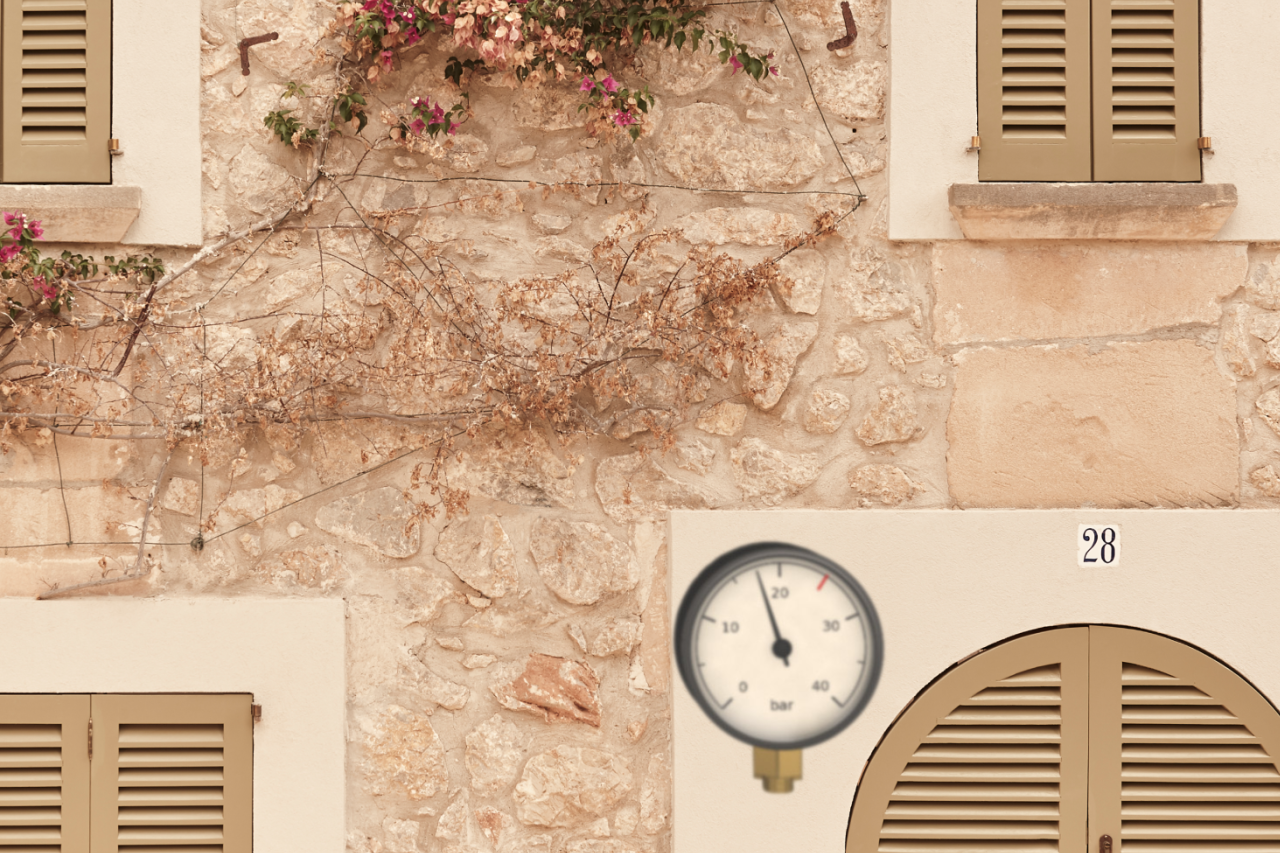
17.5 bar
